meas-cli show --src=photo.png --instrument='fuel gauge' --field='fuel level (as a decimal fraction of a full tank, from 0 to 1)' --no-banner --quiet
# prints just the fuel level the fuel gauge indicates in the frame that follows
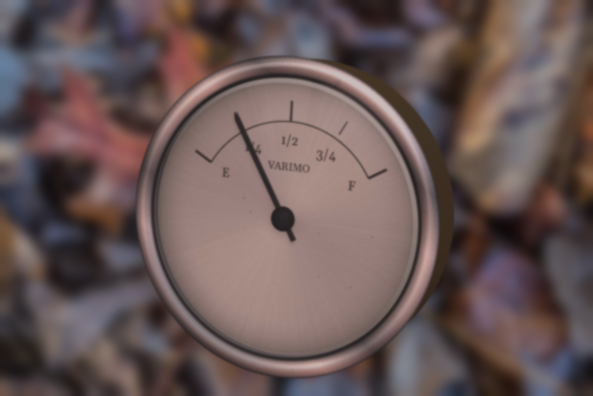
0.25
